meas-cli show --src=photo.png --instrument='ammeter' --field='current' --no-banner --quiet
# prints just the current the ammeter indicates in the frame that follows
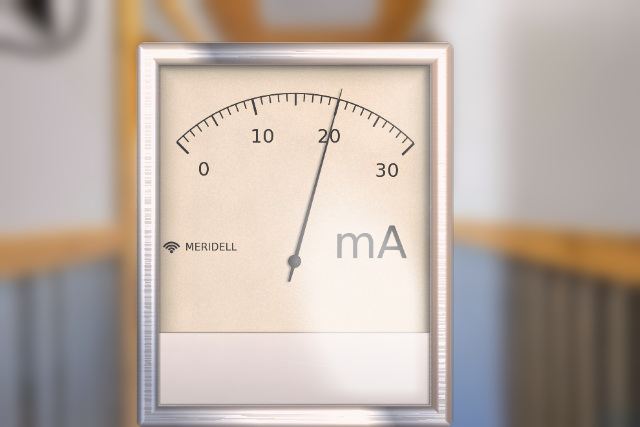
20 mA
